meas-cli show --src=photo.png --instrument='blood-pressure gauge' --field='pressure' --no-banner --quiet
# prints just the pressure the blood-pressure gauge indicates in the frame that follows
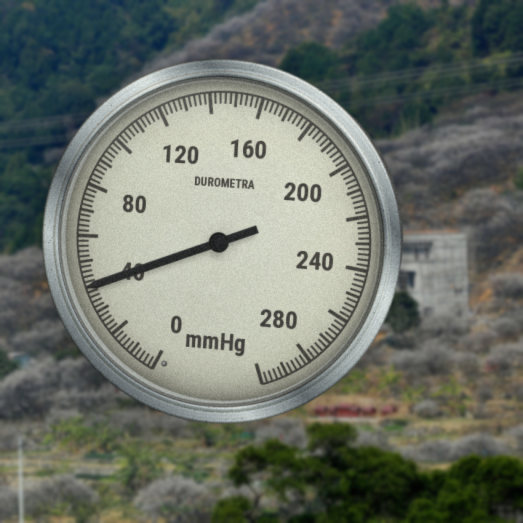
40 mmHg
